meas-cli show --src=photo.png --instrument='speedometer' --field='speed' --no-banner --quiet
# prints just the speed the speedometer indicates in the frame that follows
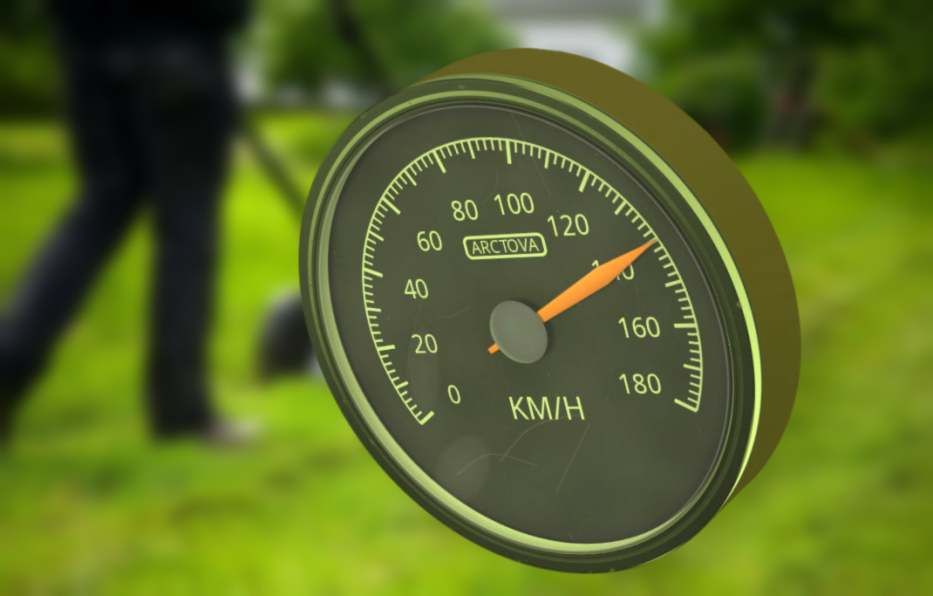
140 km/h
